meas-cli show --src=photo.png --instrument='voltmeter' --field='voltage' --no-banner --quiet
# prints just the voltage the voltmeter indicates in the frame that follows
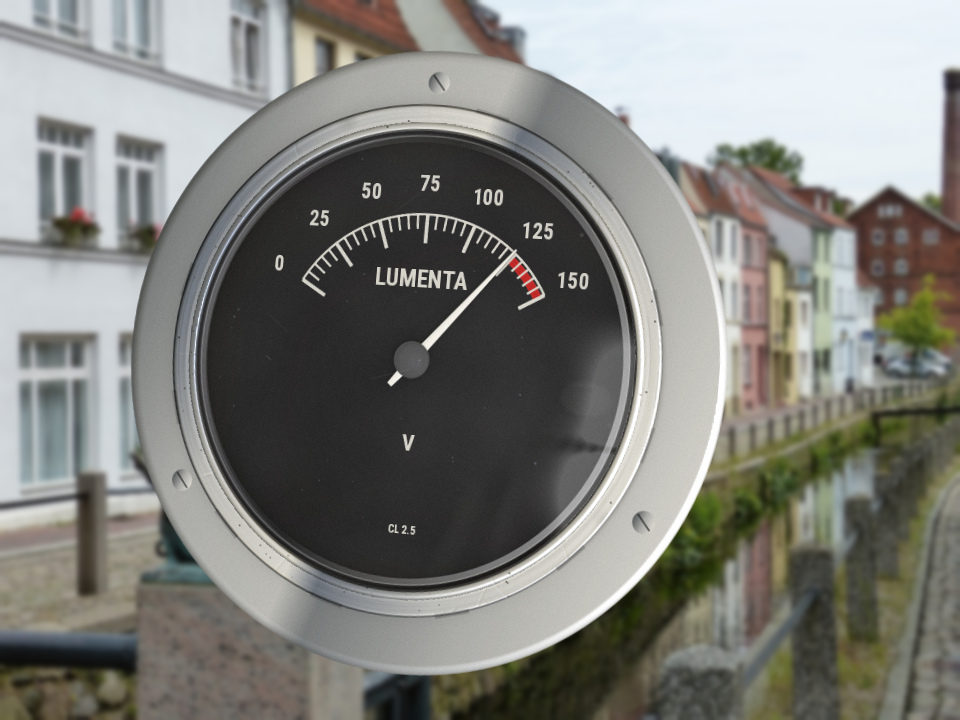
125 V
